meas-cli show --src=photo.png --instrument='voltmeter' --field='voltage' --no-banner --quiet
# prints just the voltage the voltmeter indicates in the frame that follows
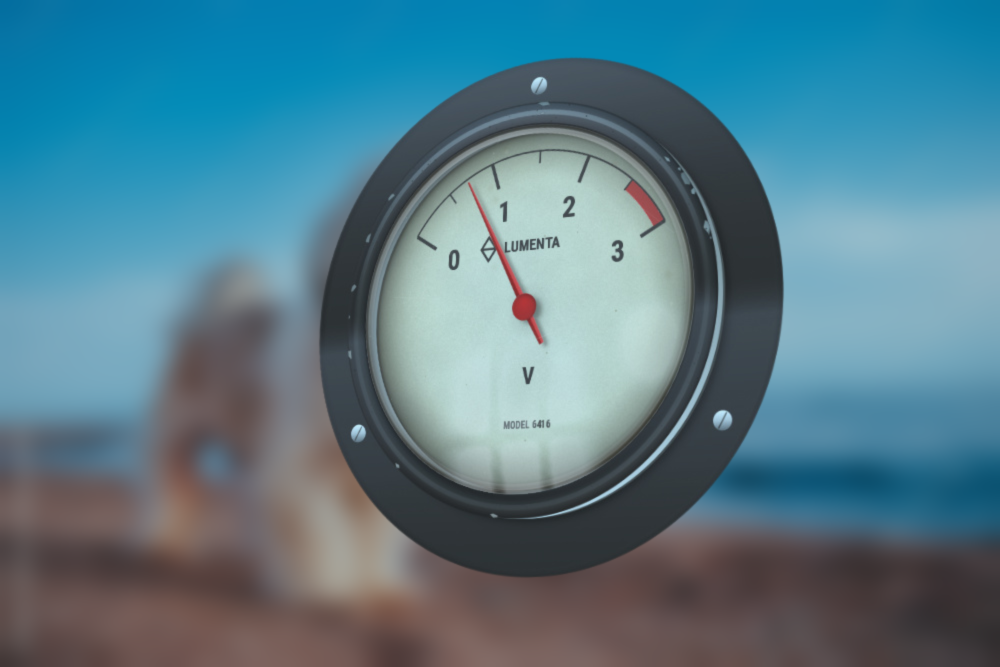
0.75 V
